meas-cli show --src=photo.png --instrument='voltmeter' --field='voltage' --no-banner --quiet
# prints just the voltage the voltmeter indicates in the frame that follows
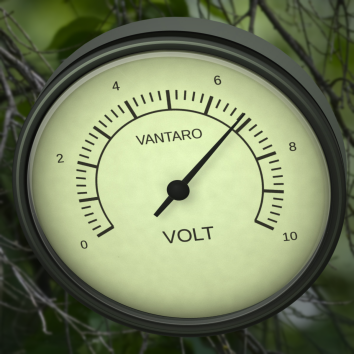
6.8 V
